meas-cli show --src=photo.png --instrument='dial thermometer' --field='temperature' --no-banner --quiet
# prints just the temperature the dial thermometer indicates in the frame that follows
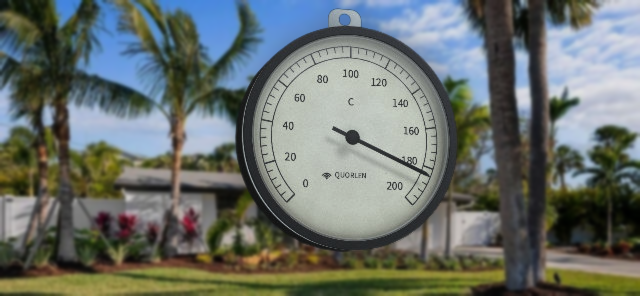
184 °C
